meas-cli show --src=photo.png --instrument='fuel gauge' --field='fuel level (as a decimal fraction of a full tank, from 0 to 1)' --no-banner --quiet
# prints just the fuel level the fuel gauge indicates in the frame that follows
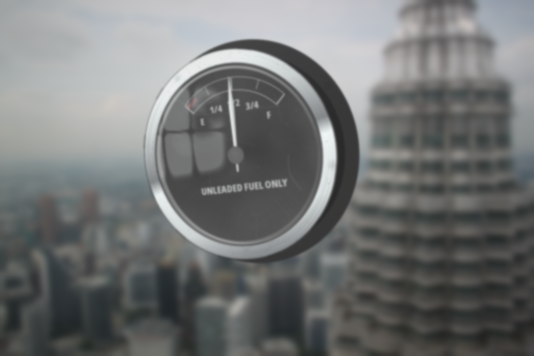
0.5
